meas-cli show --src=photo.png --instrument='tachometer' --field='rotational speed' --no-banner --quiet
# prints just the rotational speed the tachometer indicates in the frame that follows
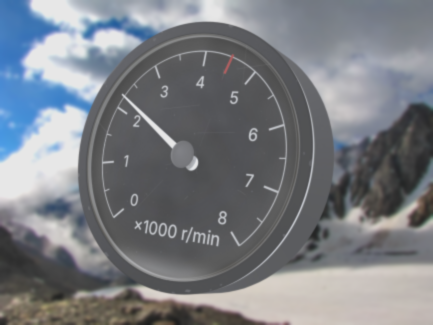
2250 rpm
